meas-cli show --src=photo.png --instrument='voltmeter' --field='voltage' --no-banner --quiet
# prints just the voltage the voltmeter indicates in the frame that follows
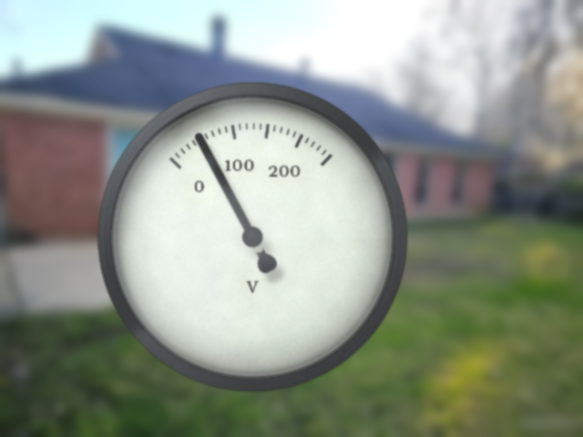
50 V
